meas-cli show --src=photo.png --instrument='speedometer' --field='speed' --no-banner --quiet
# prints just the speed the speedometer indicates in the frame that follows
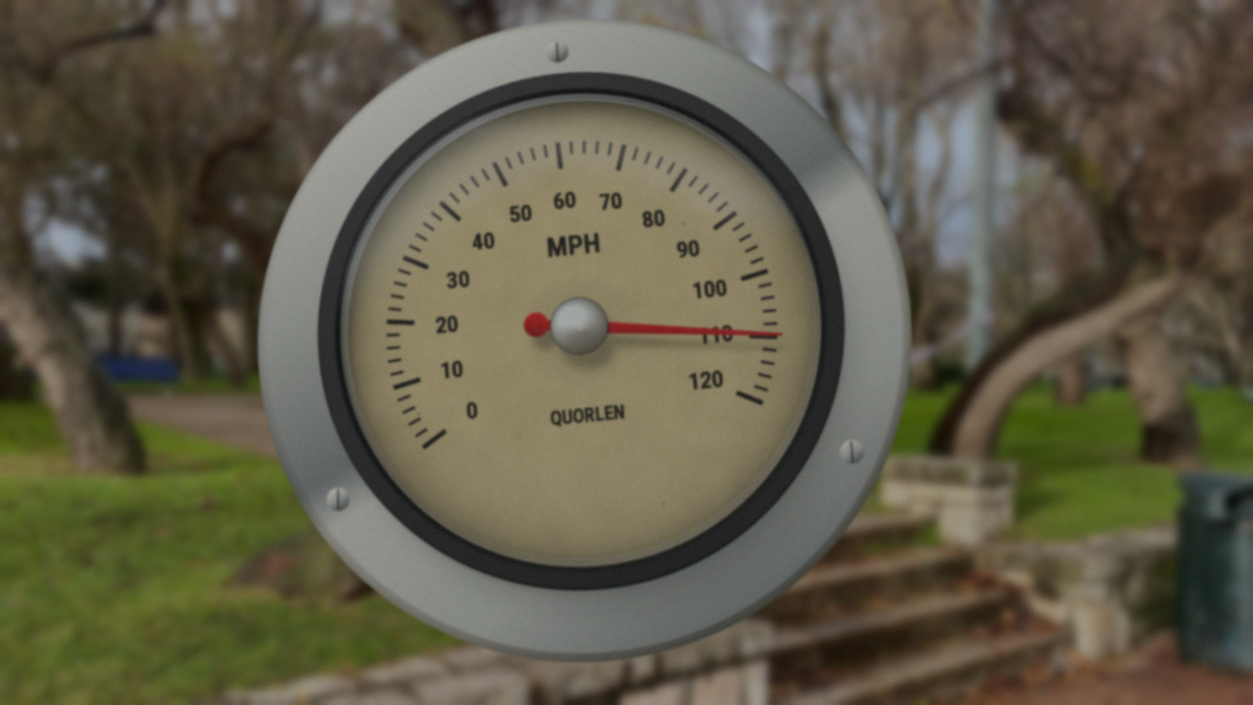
110 mph
